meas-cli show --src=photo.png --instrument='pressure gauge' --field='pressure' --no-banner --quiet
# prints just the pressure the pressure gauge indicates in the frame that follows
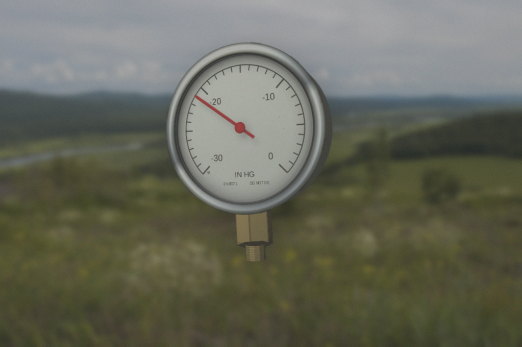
-21 inHg
